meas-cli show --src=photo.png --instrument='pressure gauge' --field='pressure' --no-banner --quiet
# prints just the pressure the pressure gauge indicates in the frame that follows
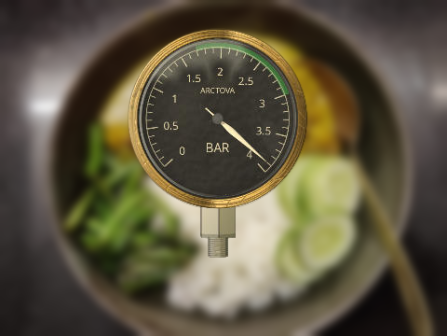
3.9 bar
